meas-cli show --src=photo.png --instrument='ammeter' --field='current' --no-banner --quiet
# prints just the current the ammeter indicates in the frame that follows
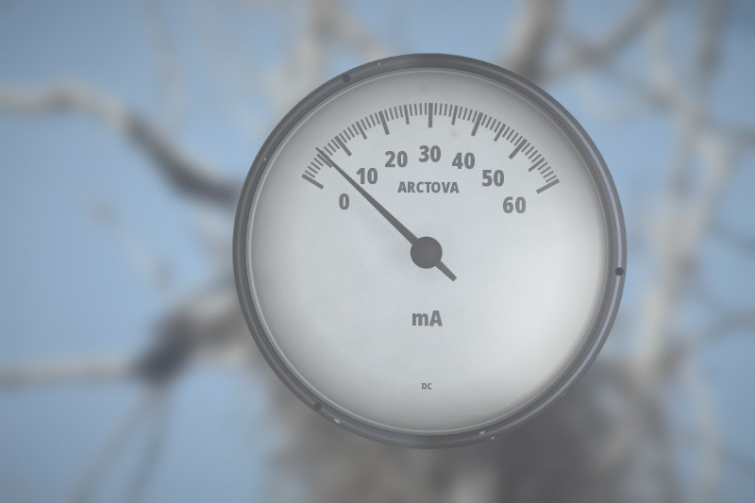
6 mA
